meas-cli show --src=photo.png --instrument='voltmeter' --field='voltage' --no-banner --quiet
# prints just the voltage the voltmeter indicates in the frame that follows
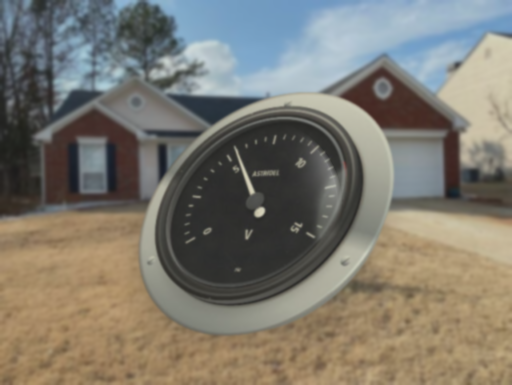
5.5 V
